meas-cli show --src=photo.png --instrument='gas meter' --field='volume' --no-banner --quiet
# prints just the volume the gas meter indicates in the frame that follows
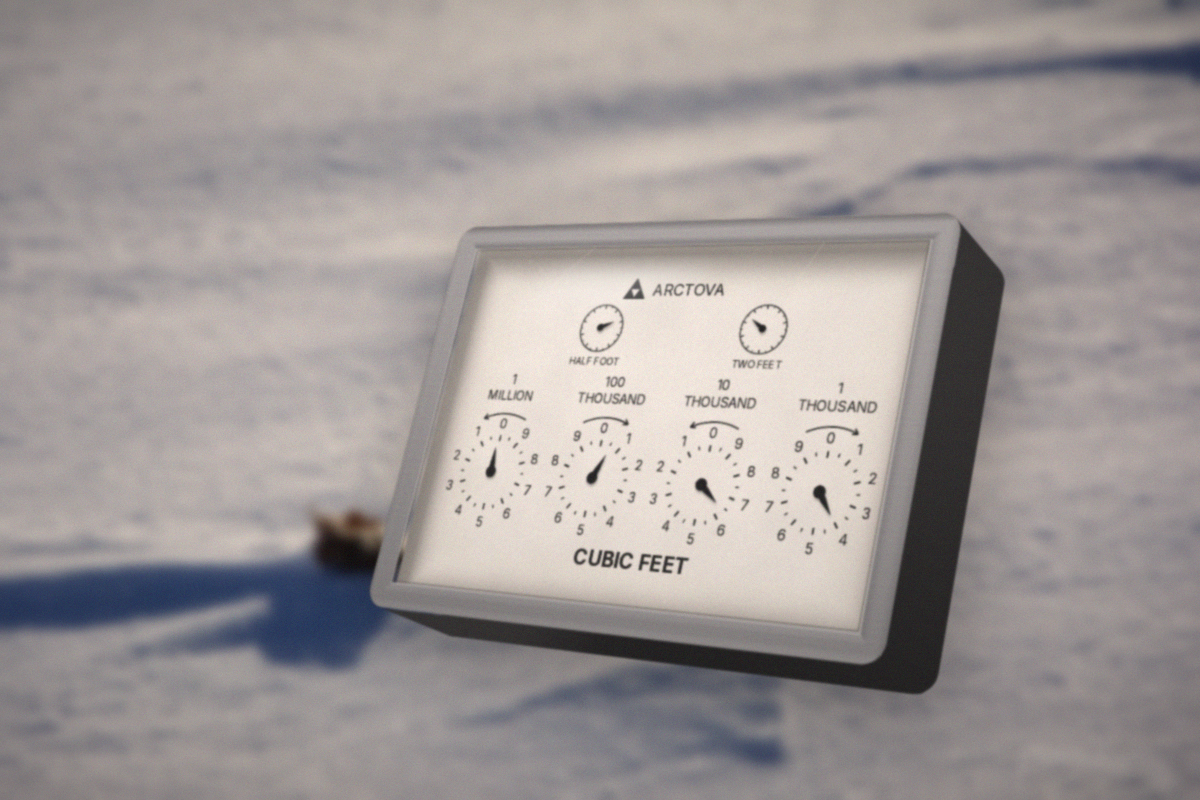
6400 ft³
